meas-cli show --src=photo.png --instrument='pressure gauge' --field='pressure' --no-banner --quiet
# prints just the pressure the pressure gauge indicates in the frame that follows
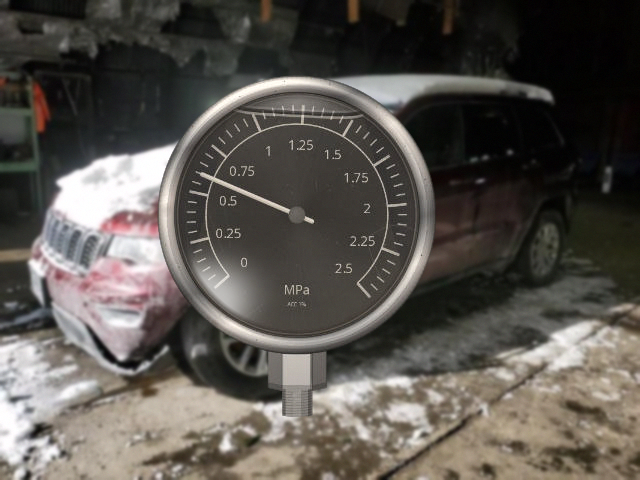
0.6 MPa
